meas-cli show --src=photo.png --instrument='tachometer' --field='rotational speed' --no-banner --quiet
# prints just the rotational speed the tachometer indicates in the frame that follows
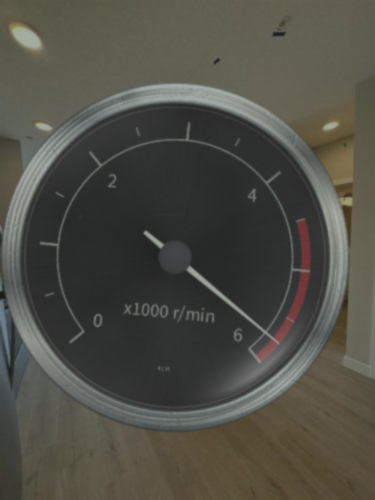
5750 rpm
